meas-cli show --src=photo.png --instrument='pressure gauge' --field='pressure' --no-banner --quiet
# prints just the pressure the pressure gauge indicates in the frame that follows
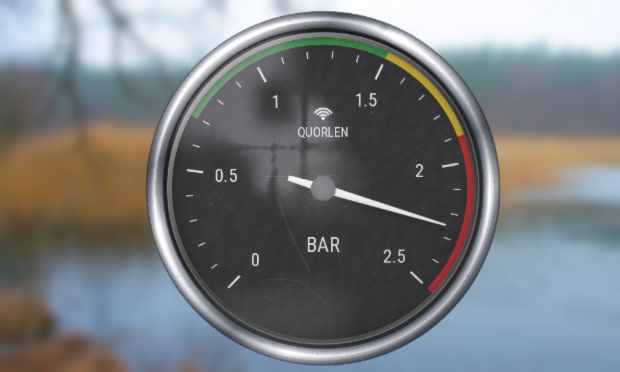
2.25 bar
